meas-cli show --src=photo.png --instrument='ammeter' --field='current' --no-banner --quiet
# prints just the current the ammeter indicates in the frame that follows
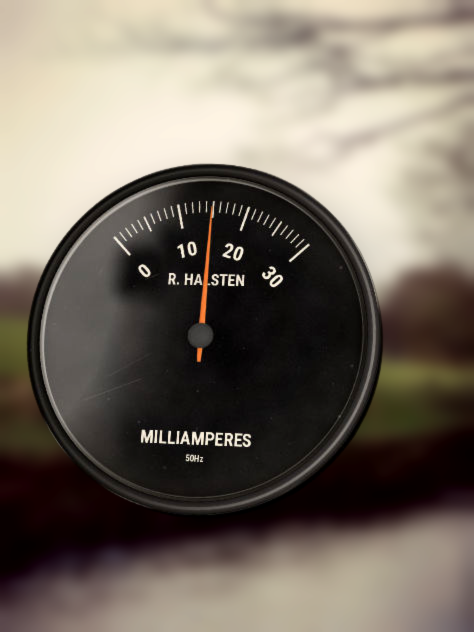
15 mA
